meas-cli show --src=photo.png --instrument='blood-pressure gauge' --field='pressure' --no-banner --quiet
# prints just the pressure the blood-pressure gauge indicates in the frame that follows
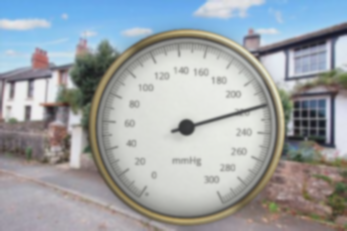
220 mmHg
